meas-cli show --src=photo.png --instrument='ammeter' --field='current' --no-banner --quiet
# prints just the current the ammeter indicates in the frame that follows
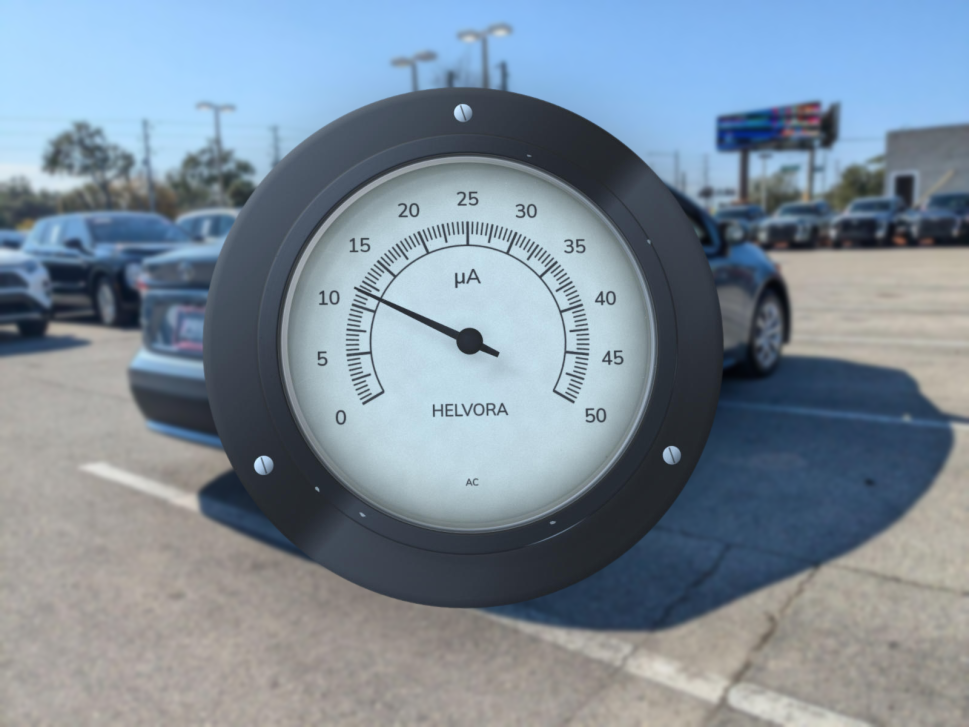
11.5 µA
